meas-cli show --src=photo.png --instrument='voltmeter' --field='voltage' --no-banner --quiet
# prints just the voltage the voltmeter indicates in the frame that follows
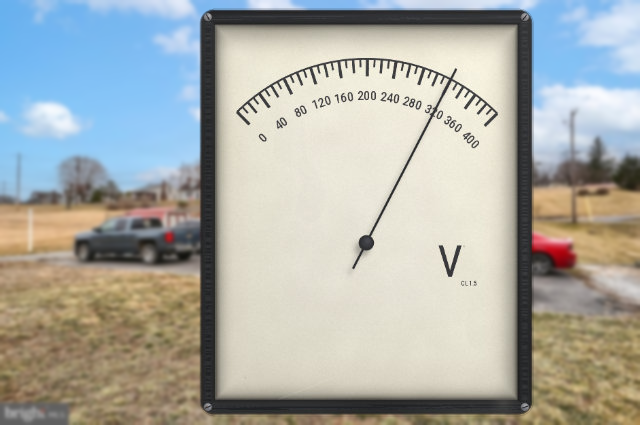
320 V
